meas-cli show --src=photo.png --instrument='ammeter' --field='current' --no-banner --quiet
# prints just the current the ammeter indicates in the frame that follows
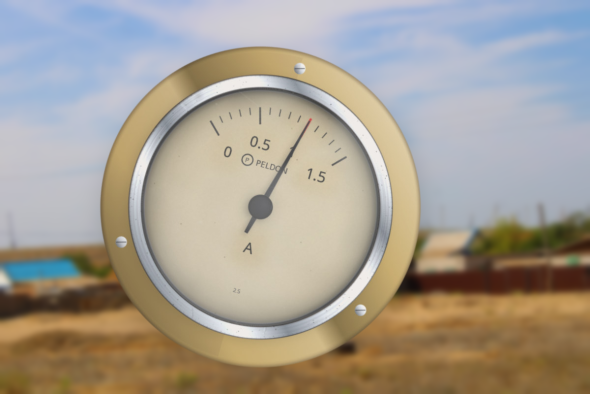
1 A
